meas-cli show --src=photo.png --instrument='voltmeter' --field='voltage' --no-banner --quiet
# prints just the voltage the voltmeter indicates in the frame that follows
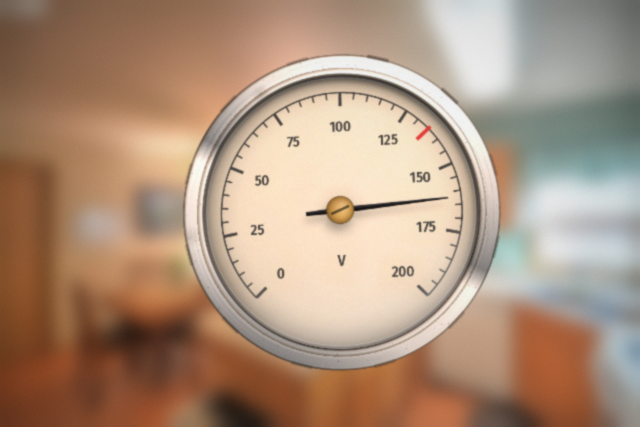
162.5 V
